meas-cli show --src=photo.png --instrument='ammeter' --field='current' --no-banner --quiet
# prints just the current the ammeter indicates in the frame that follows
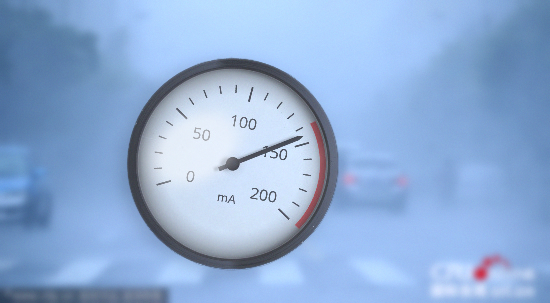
145 mA
